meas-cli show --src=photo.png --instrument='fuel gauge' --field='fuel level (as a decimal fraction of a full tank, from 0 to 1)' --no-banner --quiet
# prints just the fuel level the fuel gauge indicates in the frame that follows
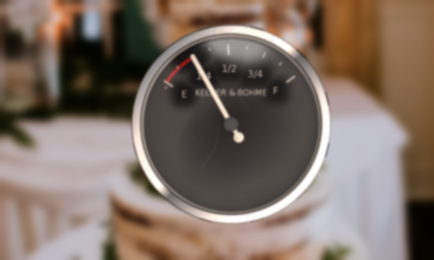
0.25
